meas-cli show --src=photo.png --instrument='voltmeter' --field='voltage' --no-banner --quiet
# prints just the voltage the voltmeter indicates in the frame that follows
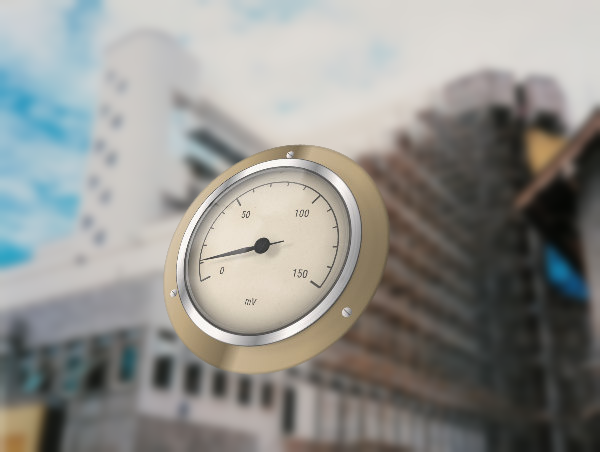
10 mV
